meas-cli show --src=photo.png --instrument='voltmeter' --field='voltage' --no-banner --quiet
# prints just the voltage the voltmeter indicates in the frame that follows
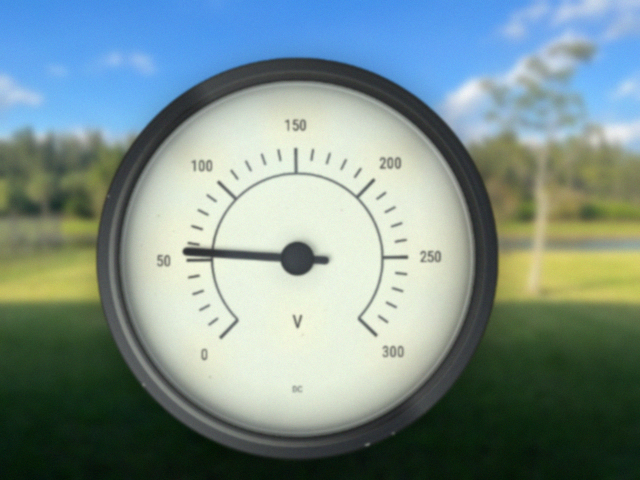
55 V
